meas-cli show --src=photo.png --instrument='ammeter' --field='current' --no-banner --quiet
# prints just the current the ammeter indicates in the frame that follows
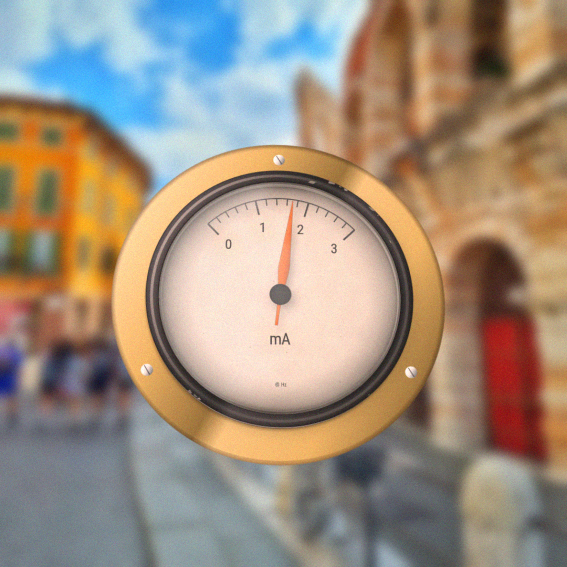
1.7 mA
